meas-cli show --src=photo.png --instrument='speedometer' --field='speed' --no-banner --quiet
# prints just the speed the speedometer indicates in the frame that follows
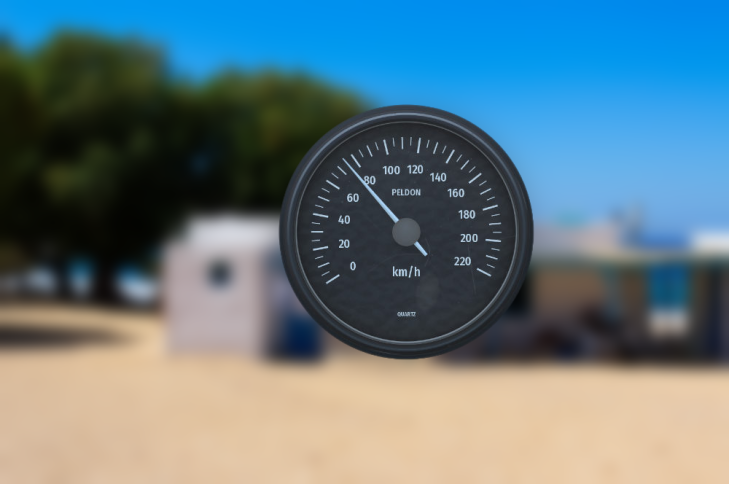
75 km/h
